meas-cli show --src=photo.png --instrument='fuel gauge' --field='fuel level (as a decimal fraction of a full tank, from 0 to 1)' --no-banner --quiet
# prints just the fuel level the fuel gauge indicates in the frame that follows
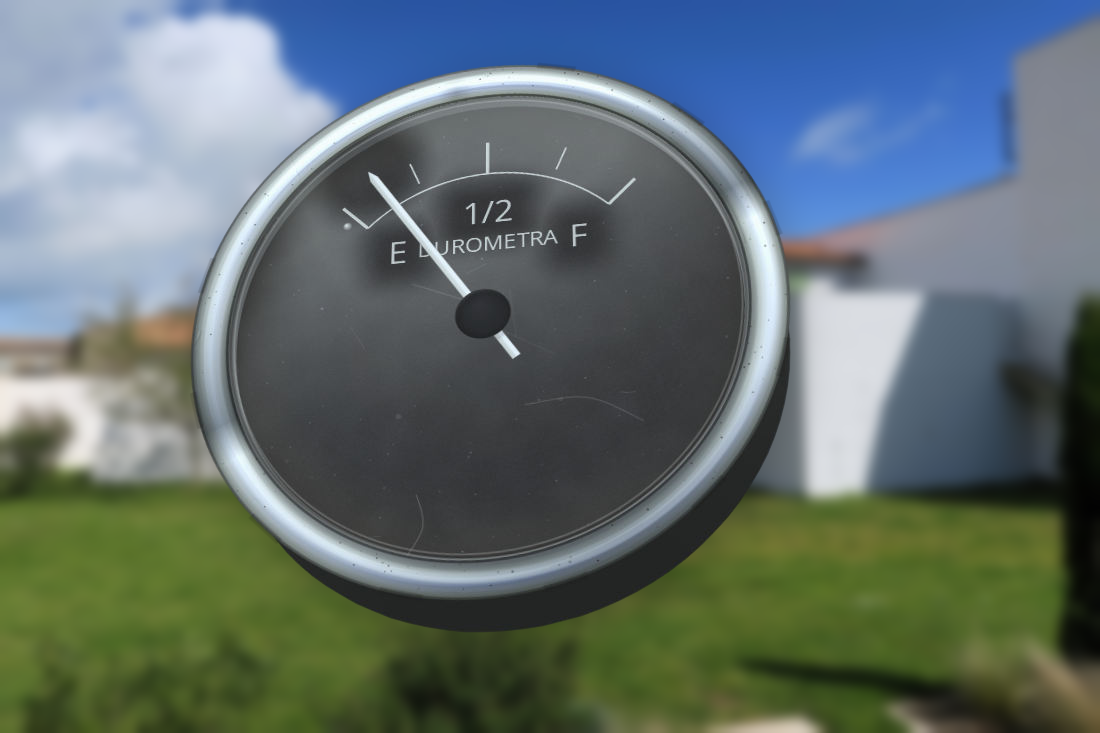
0.125
